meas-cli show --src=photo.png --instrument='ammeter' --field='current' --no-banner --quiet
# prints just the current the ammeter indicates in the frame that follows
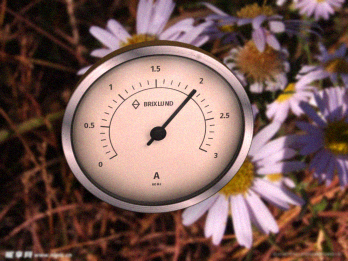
2 A
